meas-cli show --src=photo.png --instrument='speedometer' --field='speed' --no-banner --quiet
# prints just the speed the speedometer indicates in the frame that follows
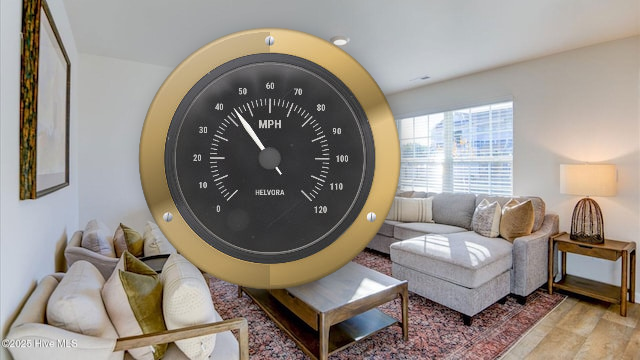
44 mph
